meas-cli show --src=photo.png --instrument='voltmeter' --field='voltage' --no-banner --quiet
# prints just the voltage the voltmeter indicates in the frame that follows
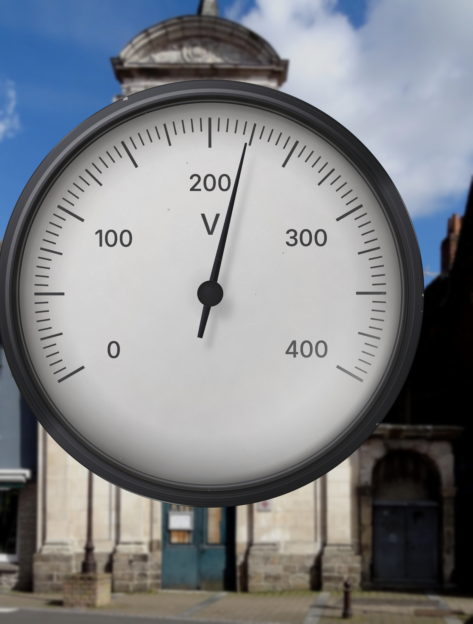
222.5 V
